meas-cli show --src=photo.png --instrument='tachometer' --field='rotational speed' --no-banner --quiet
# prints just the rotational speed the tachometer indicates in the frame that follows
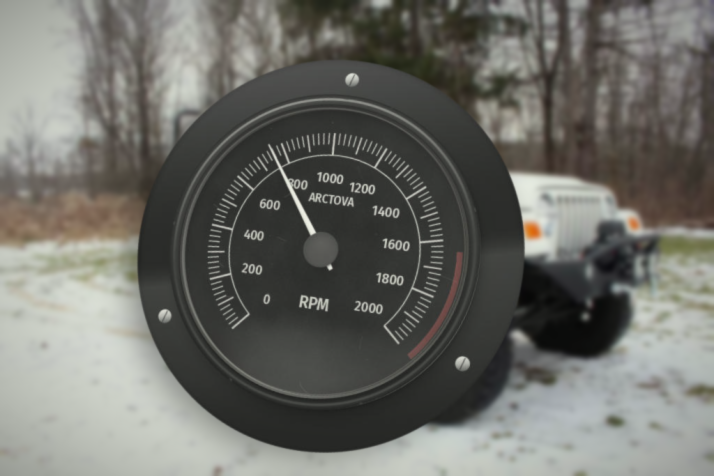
760 rpm
